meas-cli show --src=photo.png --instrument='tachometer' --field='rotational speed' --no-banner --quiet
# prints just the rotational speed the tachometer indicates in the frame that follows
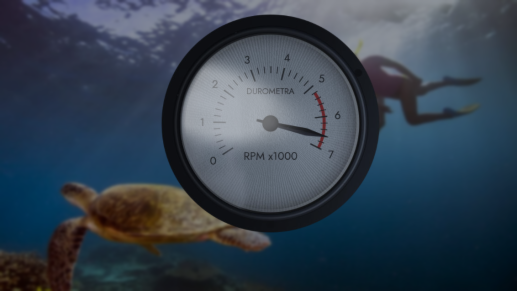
6600 rpm
